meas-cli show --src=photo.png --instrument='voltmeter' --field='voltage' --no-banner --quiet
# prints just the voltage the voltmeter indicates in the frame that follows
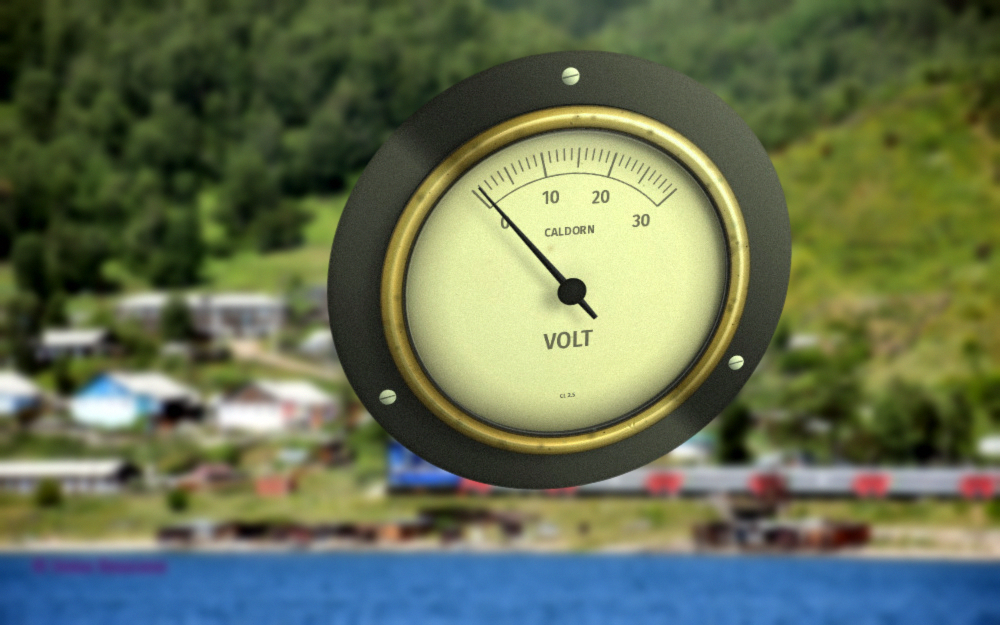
1 V
